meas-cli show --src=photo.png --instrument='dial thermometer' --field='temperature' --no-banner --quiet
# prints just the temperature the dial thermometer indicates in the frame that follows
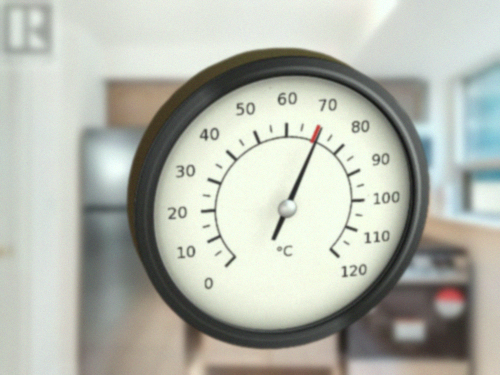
70 °C
